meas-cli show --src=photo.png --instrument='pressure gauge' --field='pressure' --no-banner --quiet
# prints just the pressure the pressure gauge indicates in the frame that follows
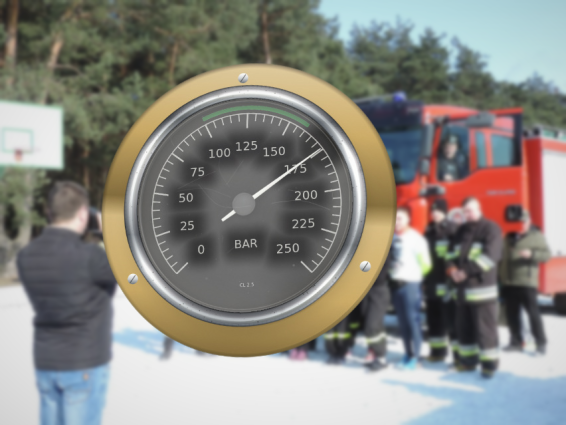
175 bar
